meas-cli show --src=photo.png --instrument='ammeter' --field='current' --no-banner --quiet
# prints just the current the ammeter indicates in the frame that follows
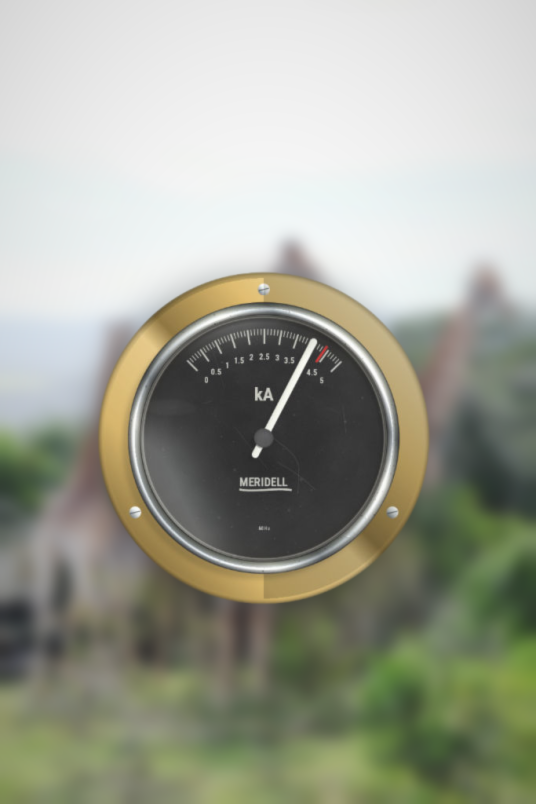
4 kA
